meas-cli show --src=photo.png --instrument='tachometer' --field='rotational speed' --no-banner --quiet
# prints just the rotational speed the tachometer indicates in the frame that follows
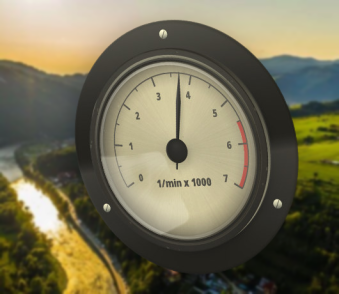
3750 rpm
